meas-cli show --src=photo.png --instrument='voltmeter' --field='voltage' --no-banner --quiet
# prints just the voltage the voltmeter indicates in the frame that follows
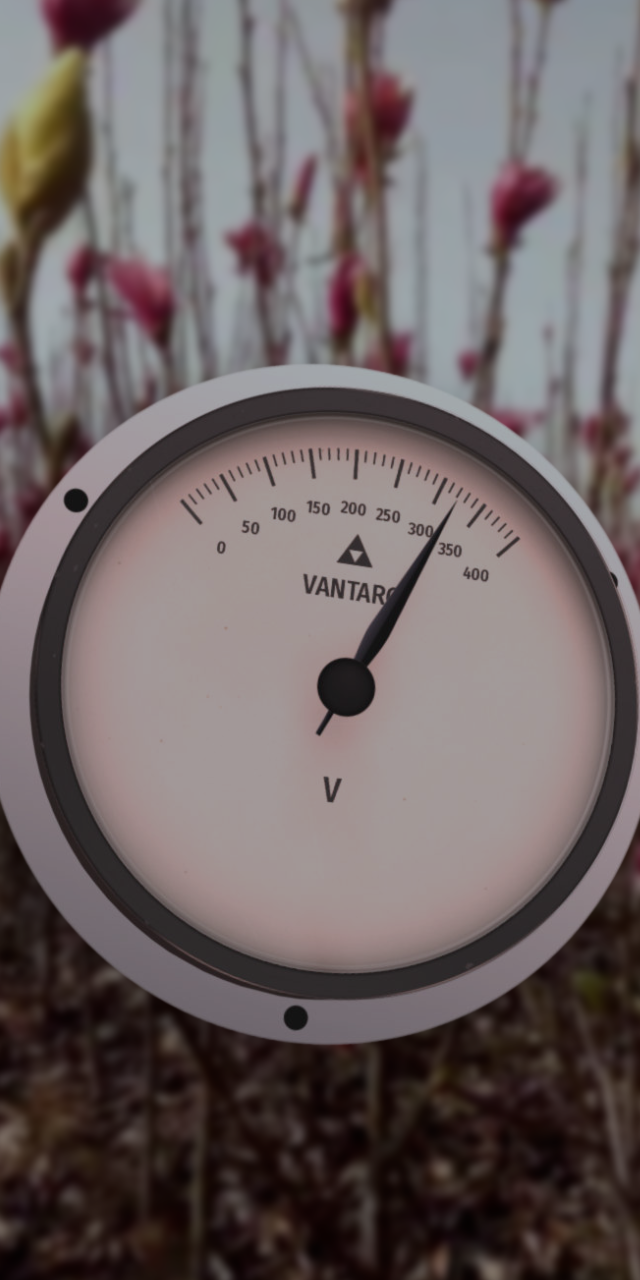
320 V
